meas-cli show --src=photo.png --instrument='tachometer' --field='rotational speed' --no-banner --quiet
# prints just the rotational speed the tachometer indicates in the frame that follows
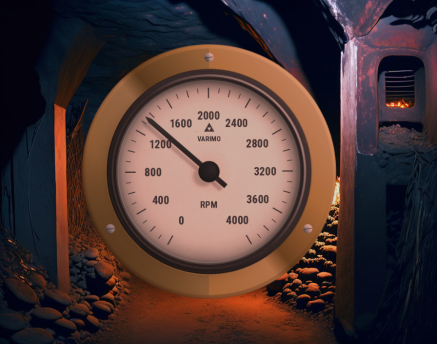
1350 rpm
